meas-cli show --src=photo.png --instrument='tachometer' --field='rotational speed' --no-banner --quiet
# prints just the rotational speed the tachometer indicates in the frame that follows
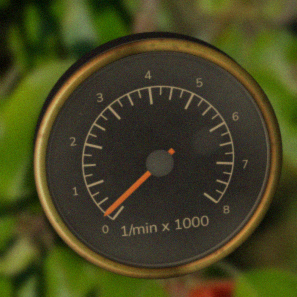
250 rpm
